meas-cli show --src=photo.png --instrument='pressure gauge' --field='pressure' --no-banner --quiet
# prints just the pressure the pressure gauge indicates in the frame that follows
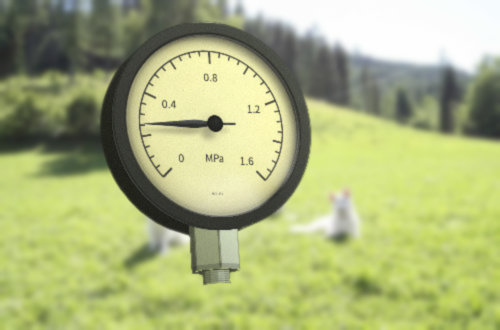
0.25 MPa
